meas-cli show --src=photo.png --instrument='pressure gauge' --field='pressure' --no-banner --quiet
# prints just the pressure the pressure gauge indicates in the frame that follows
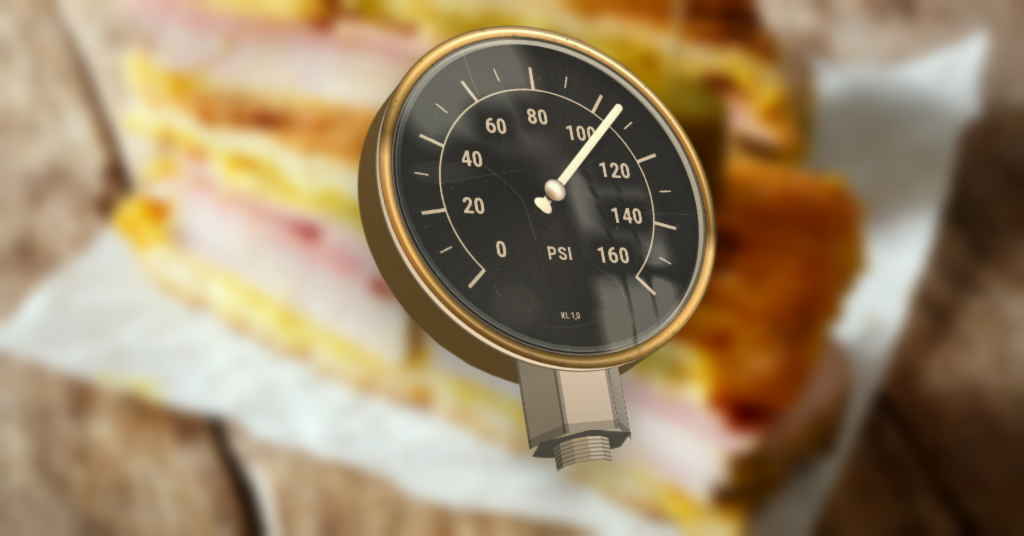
105 psi
